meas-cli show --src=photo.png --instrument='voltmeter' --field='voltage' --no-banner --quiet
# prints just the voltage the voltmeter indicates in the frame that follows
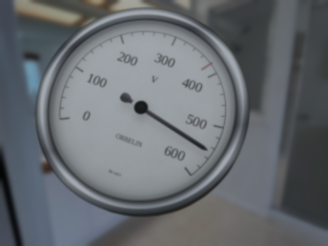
550 V
